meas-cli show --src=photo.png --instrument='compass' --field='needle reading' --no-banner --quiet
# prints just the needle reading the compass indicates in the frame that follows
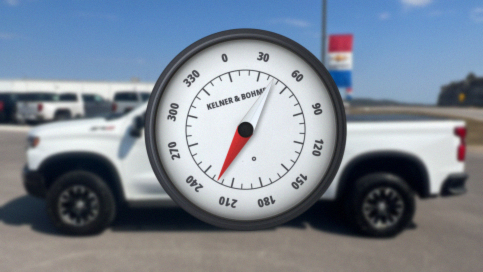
225 °
